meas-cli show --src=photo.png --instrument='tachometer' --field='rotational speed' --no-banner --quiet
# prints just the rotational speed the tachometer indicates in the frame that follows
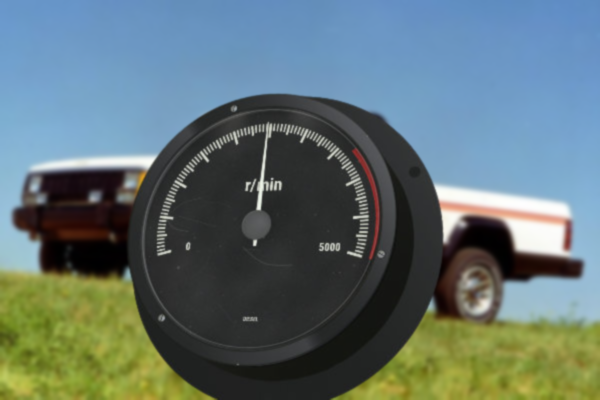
2500 rpm
